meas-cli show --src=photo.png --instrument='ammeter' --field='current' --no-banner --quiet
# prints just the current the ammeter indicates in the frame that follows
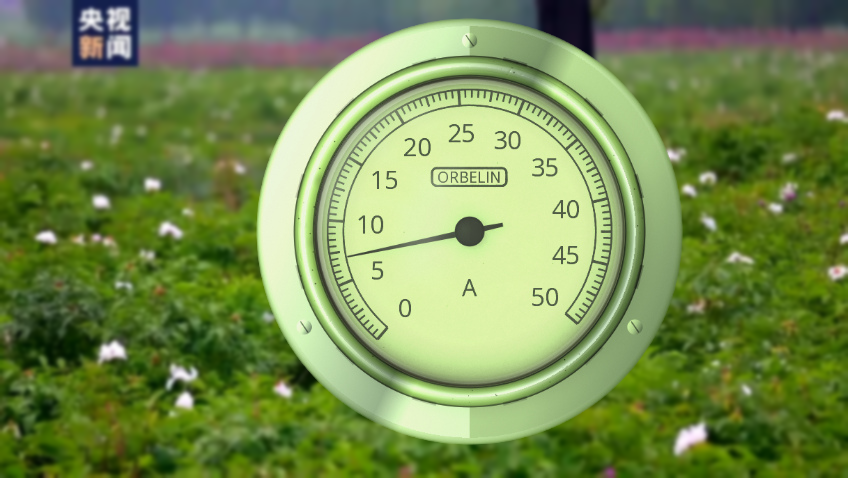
7 A
